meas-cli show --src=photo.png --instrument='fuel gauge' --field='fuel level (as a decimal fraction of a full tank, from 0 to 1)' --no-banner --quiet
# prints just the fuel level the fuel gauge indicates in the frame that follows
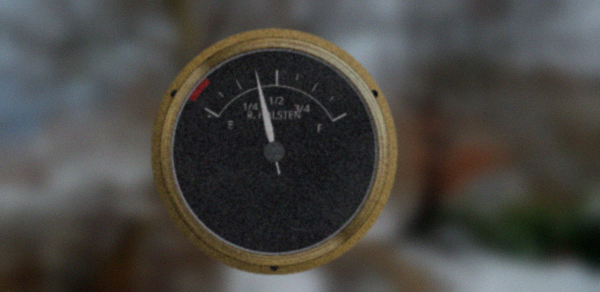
0.375
